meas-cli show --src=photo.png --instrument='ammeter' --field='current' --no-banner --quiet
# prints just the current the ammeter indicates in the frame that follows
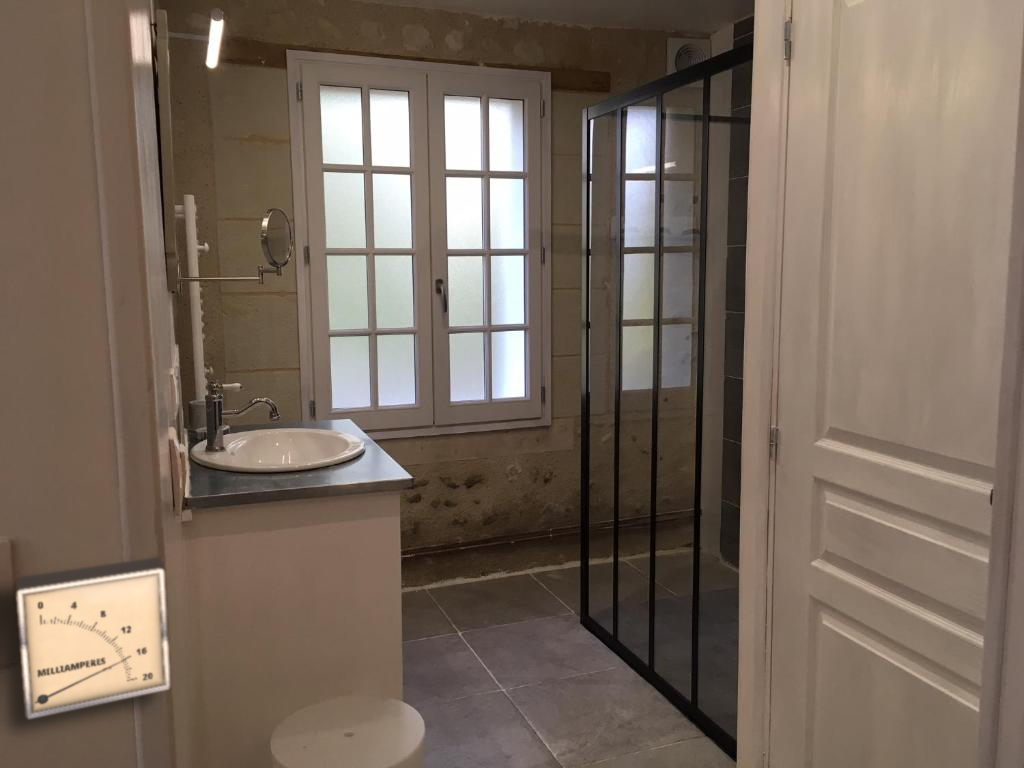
16 mA
